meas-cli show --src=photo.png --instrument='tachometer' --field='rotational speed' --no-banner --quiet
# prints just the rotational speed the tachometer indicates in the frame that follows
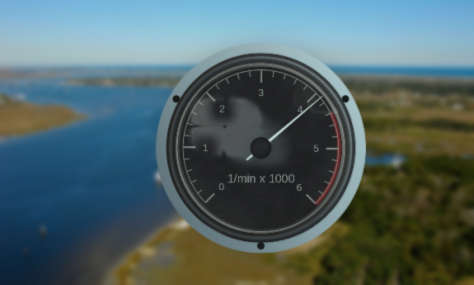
4100 rpm
